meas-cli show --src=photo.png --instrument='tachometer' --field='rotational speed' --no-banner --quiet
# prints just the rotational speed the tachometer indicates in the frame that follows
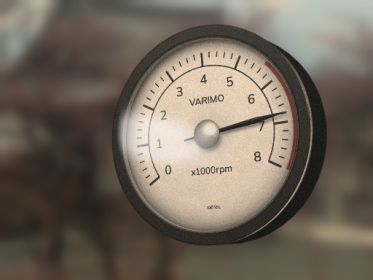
6800 rpm
